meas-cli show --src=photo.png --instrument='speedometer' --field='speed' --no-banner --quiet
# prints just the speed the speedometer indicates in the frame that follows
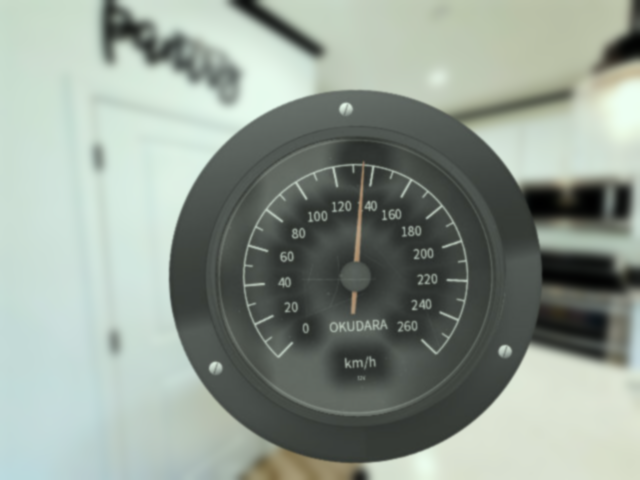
135 km/h
